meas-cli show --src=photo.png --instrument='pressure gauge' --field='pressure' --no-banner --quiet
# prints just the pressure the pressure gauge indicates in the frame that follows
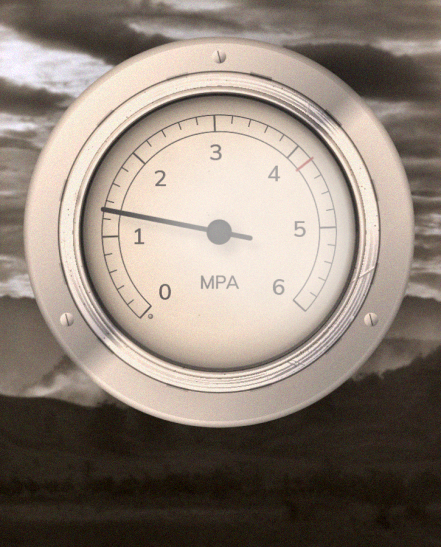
1.3 MPa
